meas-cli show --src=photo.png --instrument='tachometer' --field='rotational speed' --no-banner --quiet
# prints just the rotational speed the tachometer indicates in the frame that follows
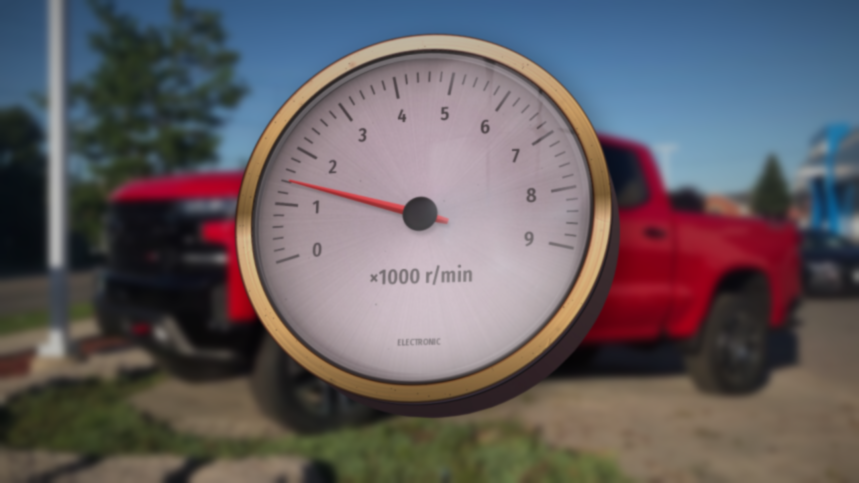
1400 rpm
